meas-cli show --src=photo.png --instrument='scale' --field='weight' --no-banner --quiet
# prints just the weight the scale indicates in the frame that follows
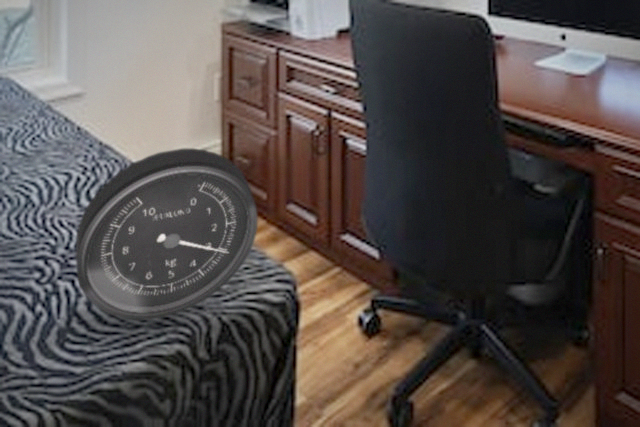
3 kg
